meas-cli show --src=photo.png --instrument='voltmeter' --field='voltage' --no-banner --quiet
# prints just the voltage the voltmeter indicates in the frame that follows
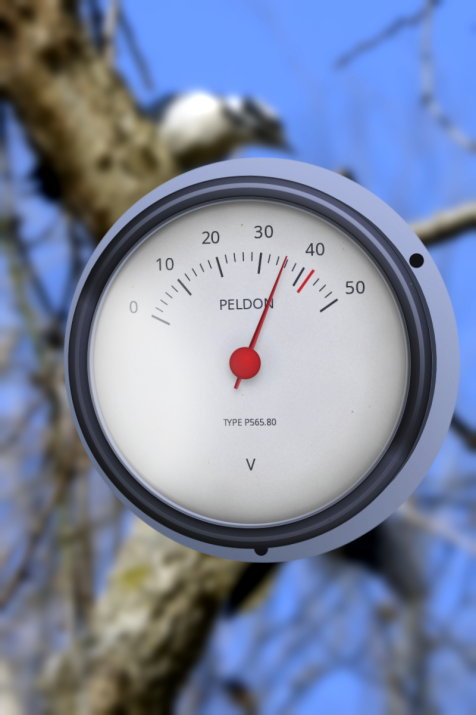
36 V
